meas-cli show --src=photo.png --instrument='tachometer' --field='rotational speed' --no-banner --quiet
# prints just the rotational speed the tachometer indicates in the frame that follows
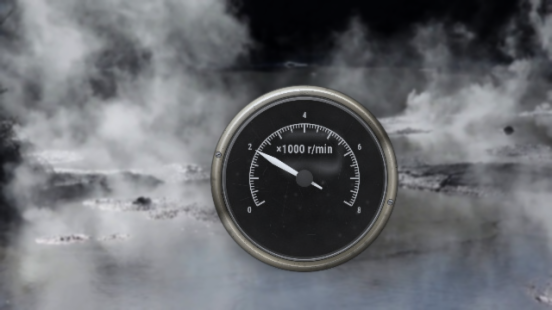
2000 rpm
